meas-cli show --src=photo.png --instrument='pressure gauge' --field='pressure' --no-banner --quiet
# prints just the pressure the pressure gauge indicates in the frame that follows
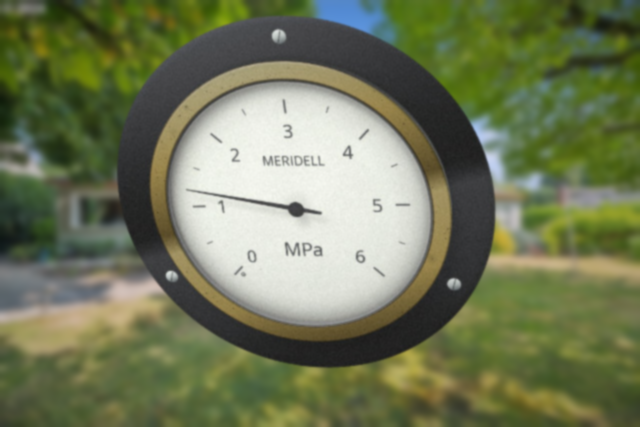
1.25 MPa
